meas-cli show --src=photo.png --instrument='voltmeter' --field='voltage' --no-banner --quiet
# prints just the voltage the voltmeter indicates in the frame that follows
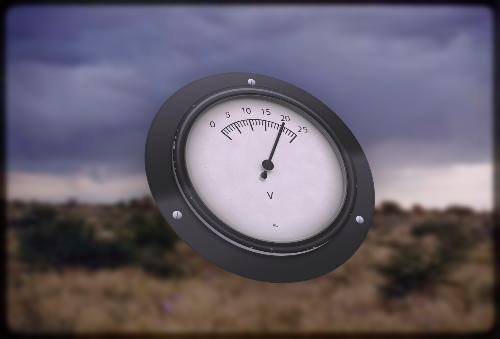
20 V
